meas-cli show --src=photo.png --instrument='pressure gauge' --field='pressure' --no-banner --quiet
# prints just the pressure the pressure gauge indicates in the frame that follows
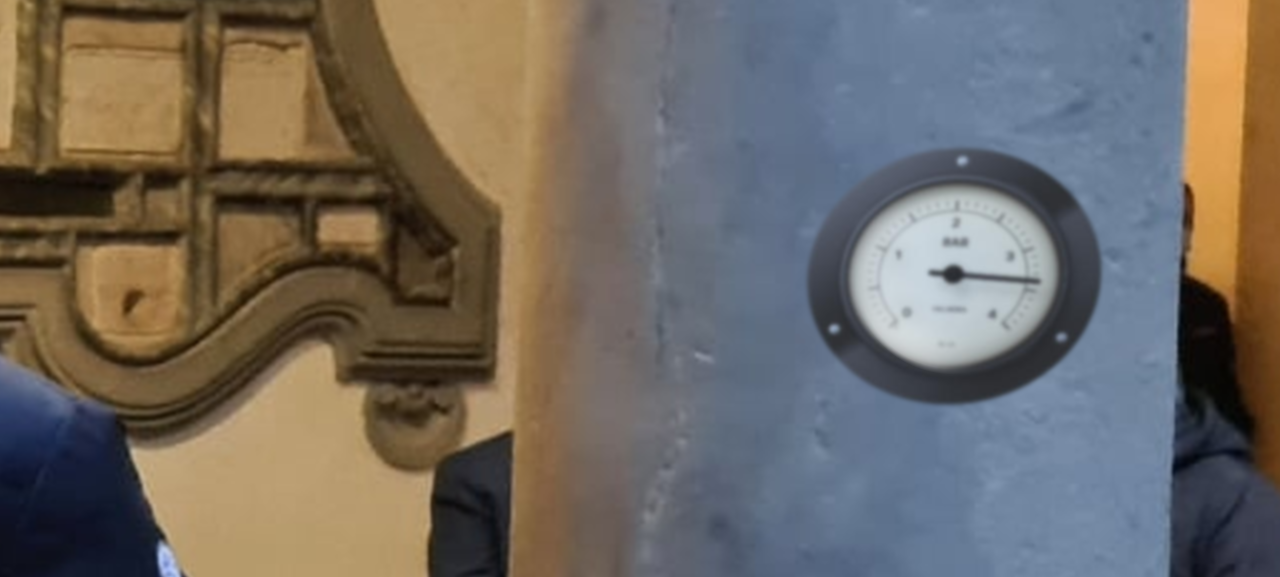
3.4 bar
